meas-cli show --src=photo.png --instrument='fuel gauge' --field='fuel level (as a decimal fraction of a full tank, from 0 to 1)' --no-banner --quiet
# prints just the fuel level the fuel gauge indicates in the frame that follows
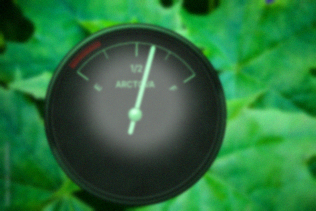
0.625
